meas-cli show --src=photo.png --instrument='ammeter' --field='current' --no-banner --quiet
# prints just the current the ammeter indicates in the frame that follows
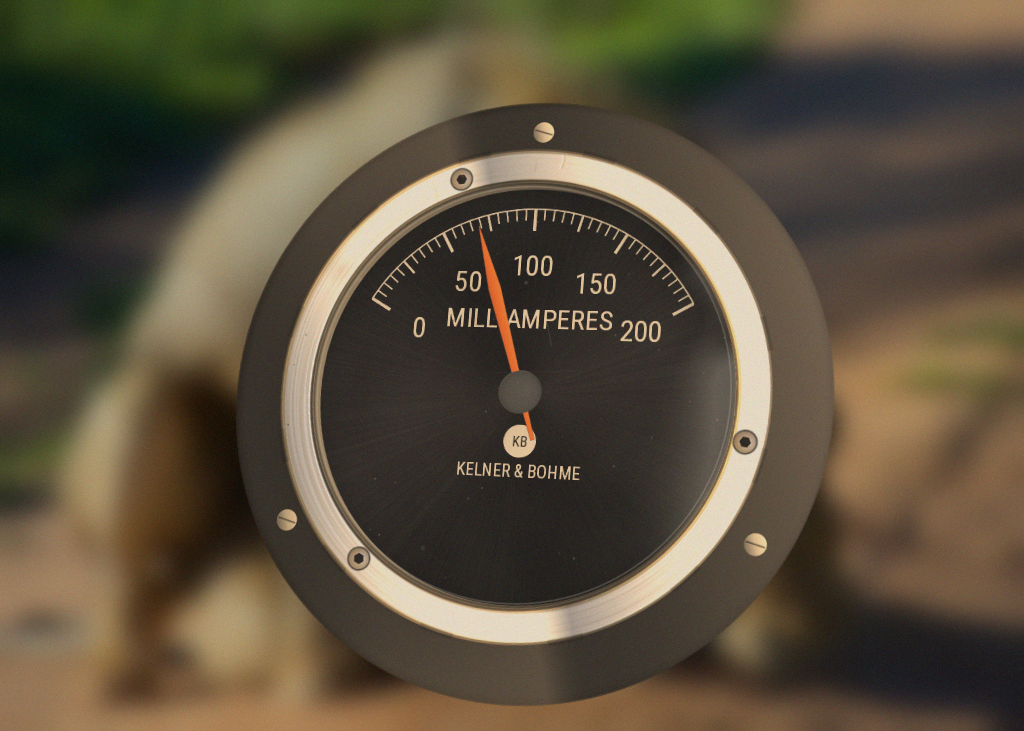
70 mA
